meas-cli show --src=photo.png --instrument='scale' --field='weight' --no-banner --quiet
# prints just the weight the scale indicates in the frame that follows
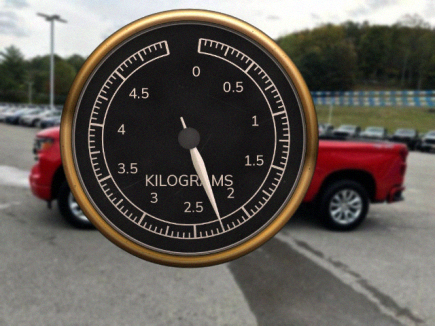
2.25 kg
